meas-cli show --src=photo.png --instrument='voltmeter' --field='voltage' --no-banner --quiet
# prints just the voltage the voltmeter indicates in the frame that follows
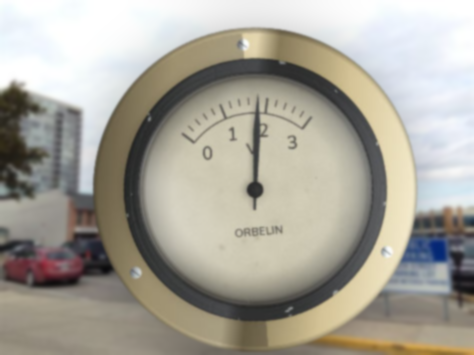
1.8 V
